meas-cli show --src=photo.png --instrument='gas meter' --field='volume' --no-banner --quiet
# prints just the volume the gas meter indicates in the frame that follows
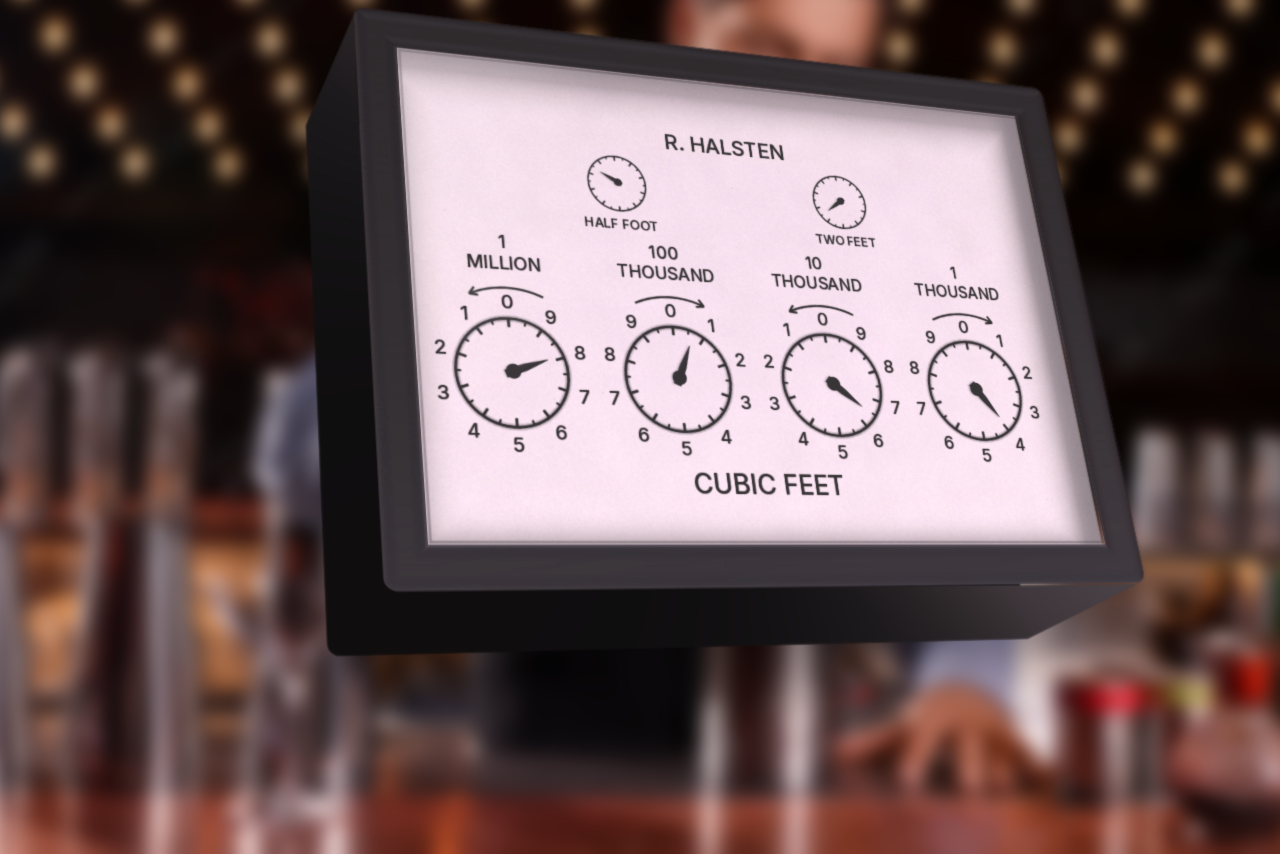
806400 ft³
